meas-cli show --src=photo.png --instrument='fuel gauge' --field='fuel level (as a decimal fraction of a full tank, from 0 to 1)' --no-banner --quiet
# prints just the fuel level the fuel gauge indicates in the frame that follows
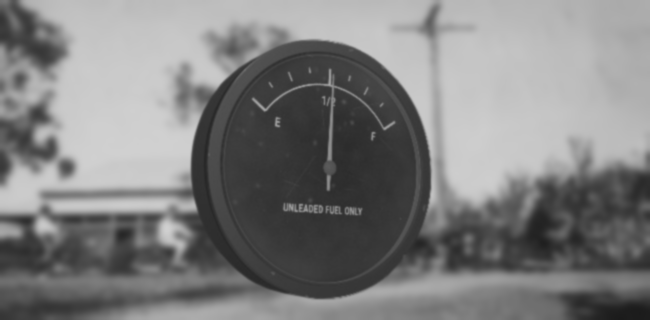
0.5
